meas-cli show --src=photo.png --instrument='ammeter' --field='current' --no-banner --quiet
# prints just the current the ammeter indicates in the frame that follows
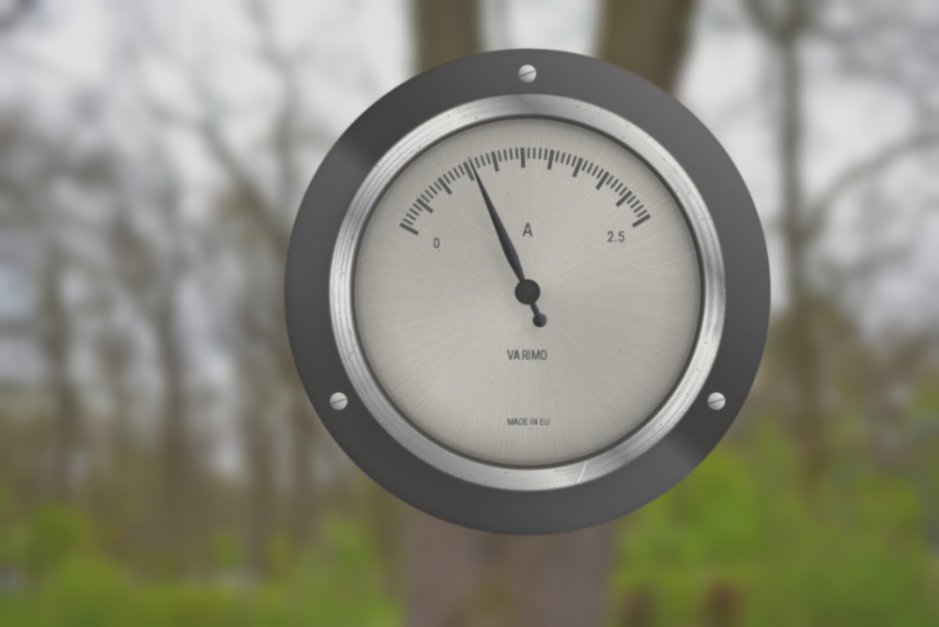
0.8 A
